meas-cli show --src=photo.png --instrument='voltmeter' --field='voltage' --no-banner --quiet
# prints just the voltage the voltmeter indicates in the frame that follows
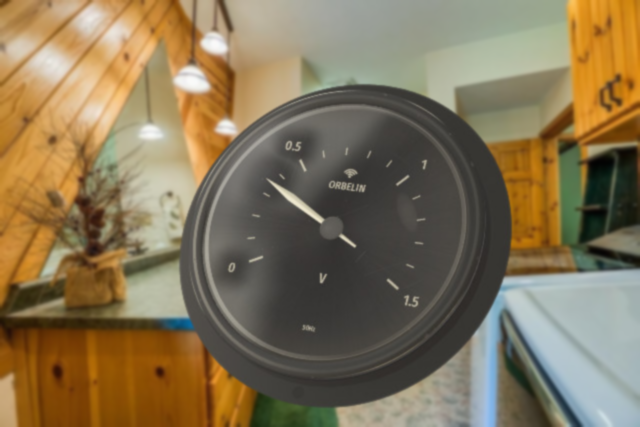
0.35 V
